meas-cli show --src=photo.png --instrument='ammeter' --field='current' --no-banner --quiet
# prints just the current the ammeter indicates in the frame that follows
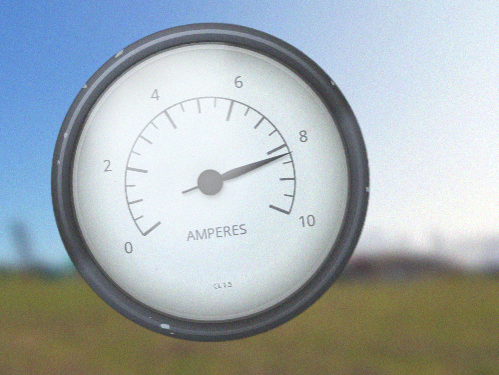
8.25 A
